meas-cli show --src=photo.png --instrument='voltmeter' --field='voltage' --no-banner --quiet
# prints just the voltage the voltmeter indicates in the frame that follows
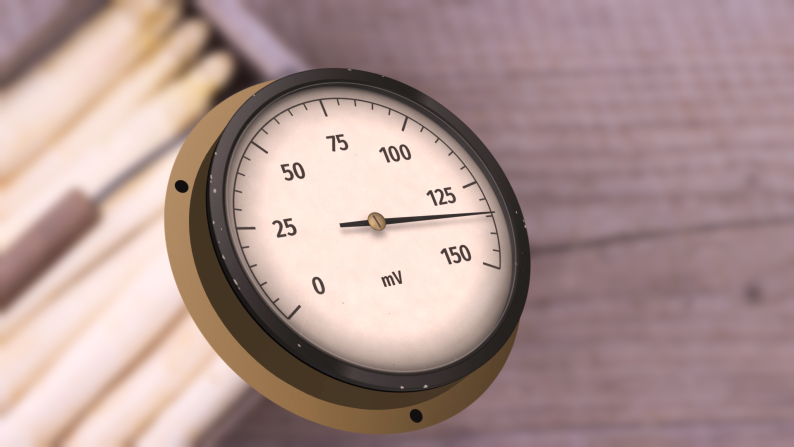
135 mV
